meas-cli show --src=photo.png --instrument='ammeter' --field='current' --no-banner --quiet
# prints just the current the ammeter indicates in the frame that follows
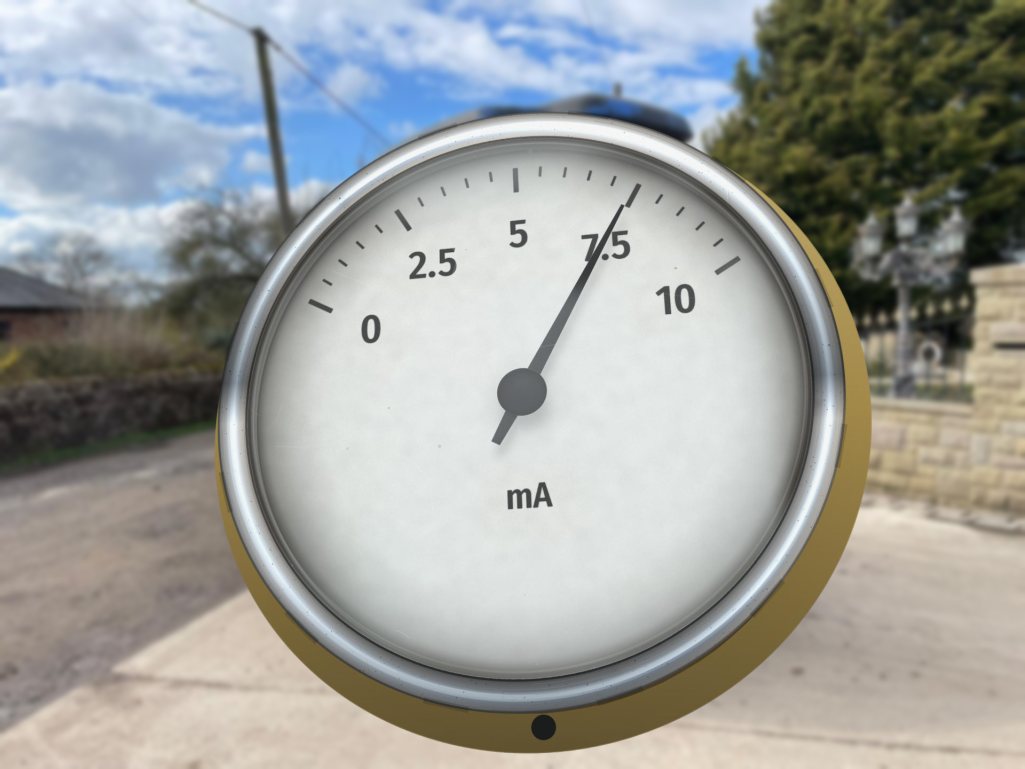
7.5 mA
